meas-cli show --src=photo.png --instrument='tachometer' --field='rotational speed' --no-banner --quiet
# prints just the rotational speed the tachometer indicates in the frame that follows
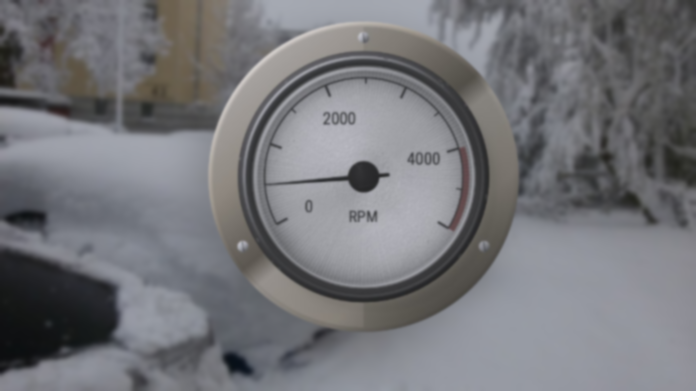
500 rpm
